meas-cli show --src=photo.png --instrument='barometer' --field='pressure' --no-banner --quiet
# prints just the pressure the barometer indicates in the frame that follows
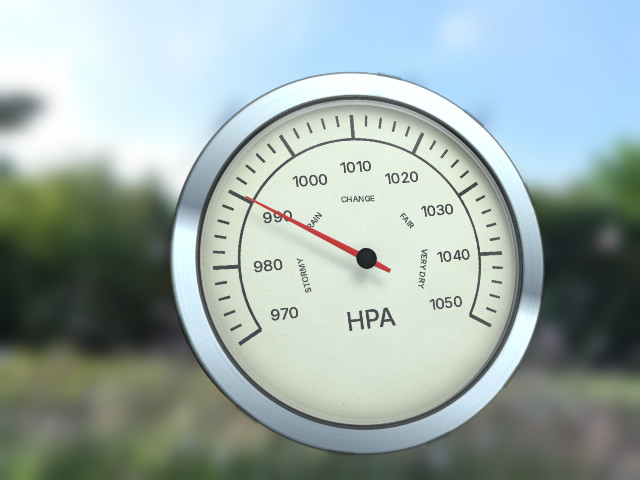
990 hPa
